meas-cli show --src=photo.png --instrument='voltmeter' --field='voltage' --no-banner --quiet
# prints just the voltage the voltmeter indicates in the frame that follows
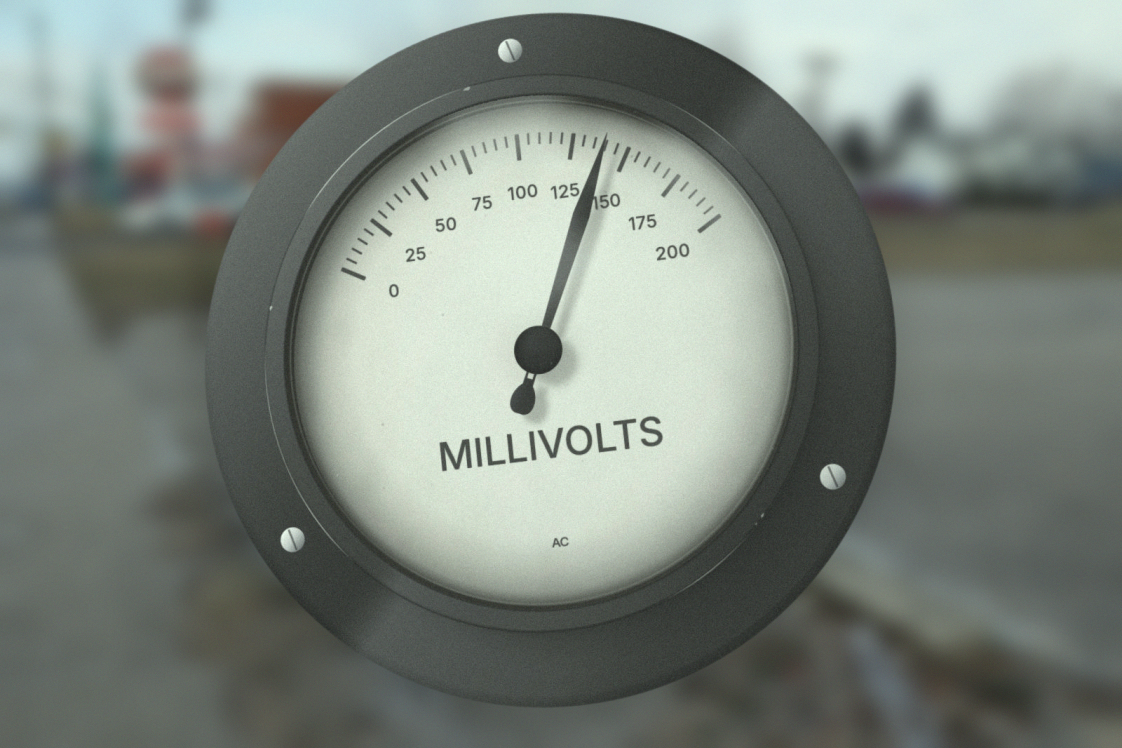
140 mV
